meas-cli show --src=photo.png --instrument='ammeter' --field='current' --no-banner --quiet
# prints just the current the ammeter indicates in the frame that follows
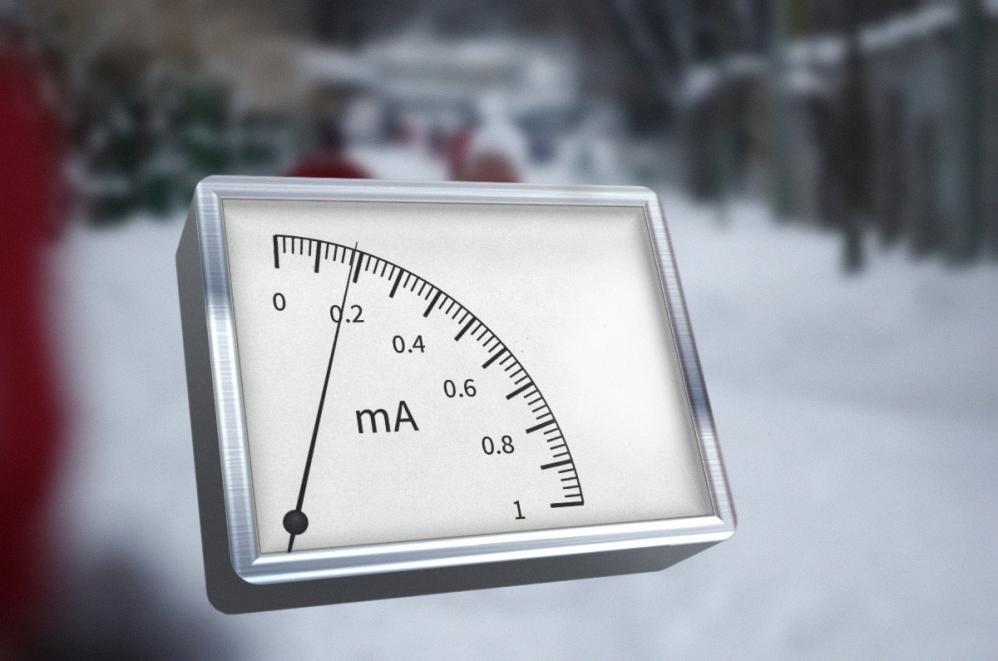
0.18 mA
